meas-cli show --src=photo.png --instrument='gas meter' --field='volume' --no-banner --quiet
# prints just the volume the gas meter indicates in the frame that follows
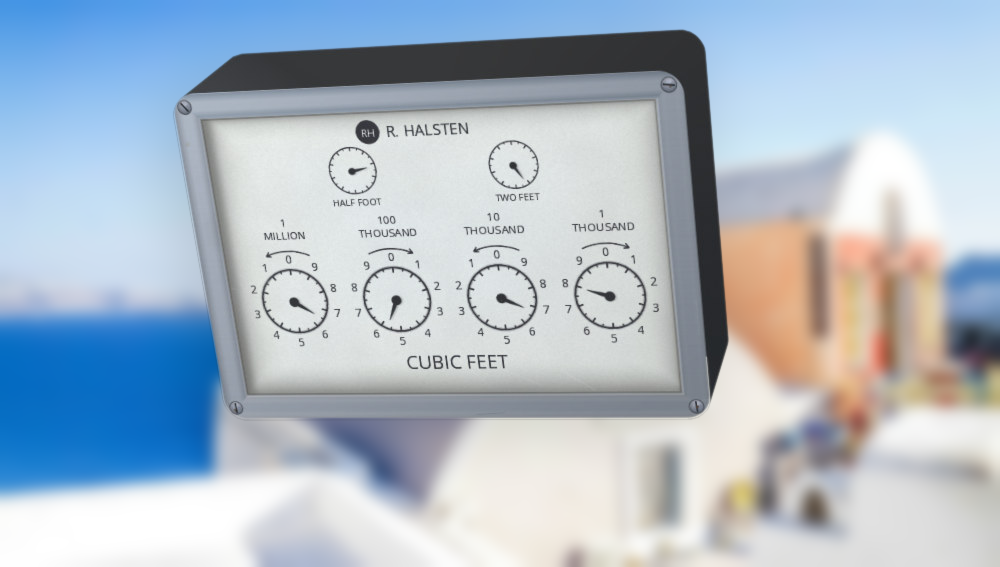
656800 ft³
